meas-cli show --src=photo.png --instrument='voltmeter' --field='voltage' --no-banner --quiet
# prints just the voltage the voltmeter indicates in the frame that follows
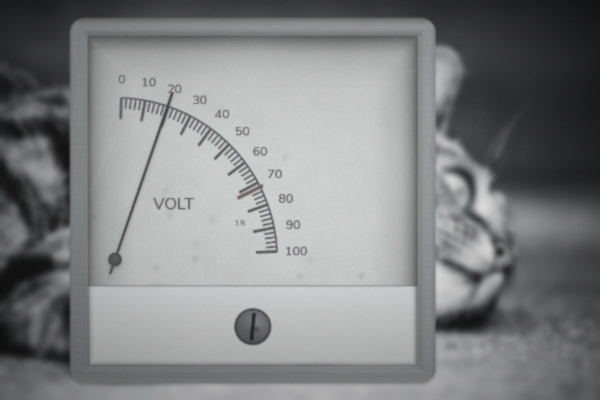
20 V
